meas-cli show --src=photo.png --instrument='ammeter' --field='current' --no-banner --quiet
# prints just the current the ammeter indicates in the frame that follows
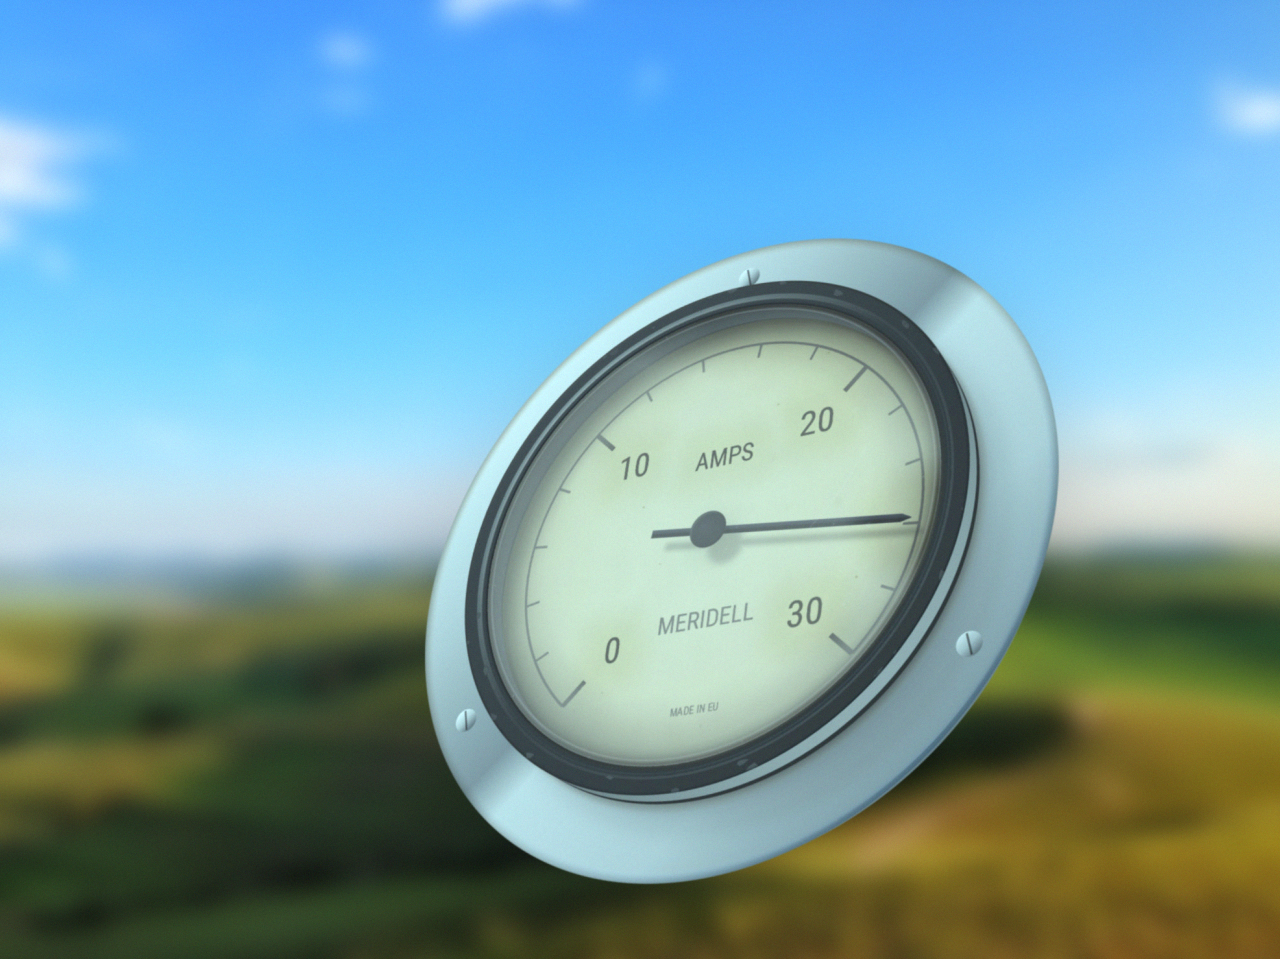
26 A
